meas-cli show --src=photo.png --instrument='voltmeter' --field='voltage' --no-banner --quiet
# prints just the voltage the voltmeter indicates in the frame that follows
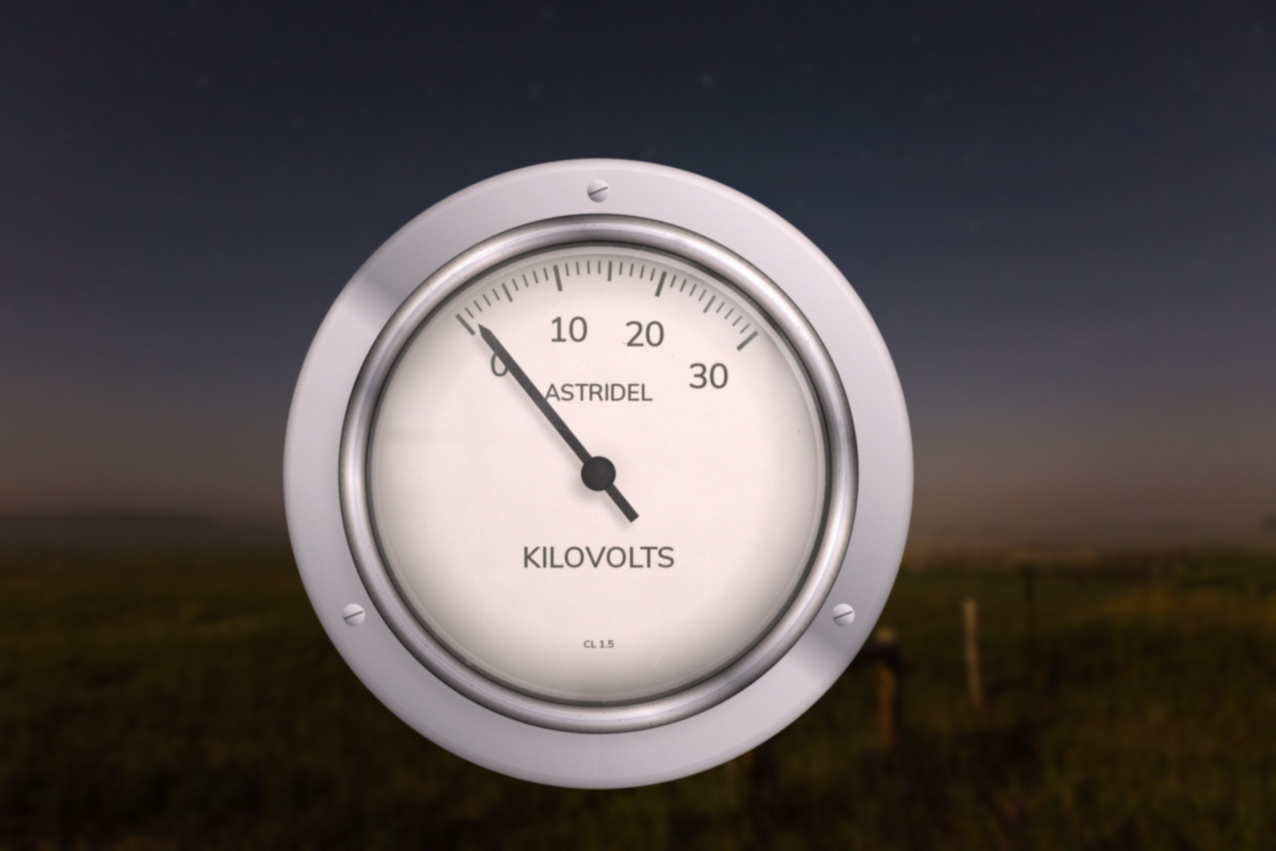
1 kV
